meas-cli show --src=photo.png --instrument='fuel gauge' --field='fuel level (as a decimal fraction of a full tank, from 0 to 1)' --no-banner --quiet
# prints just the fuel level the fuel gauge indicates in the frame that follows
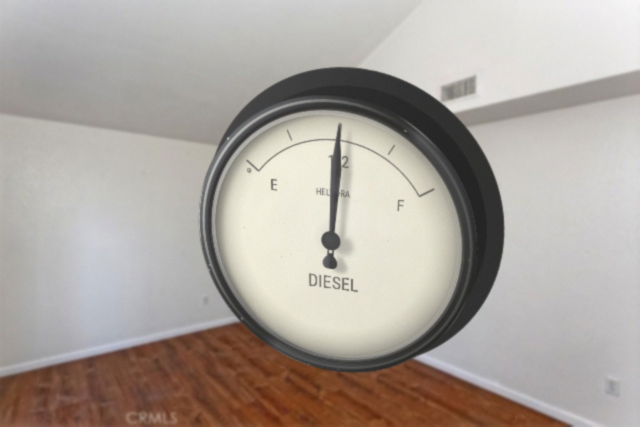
0.5
